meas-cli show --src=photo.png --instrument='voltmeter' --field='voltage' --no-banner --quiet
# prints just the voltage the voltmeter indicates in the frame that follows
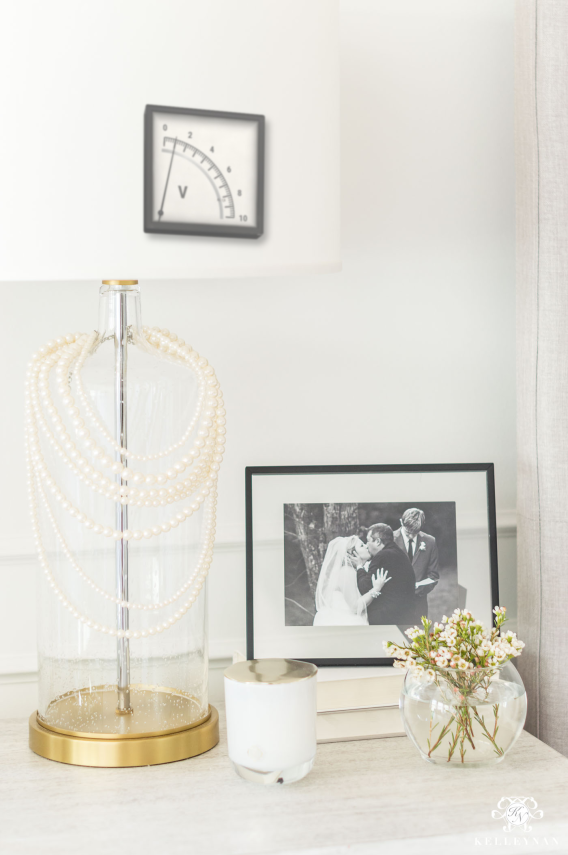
1 V
